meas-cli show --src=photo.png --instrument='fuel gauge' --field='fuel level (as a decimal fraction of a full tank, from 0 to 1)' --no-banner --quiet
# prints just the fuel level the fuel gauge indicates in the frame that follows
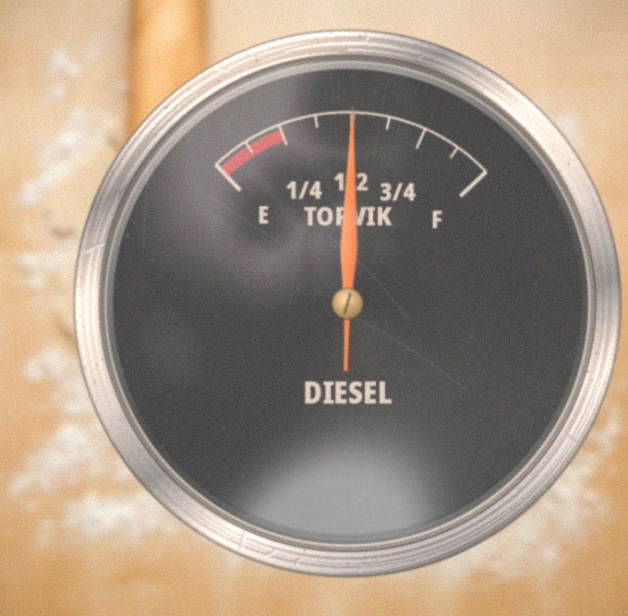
0.5
